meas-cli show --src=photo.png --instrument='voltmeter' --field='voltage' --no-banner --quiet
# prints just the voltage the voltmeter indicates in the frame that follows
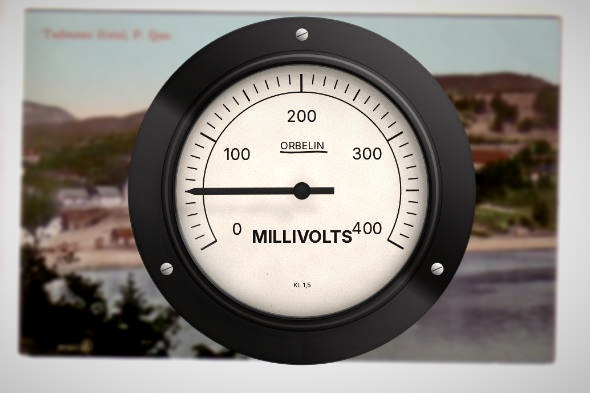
50 mV
